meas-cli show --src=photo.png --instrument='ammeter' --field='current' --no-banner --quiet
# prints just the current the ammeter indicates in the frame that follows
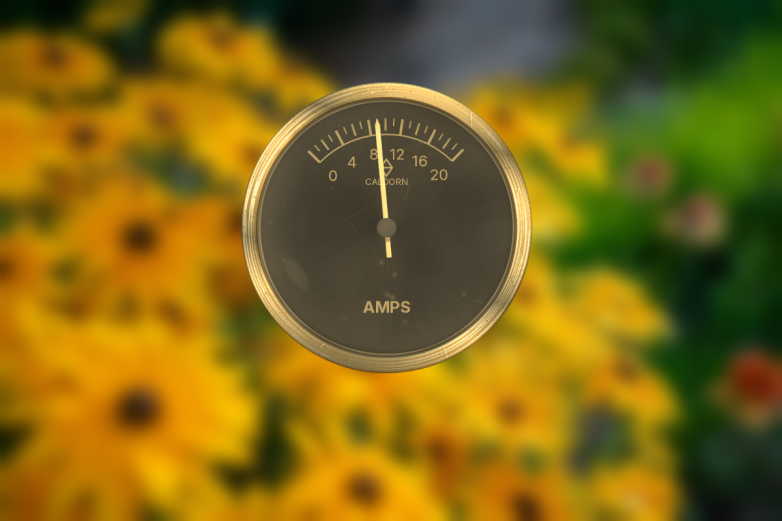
9 A
